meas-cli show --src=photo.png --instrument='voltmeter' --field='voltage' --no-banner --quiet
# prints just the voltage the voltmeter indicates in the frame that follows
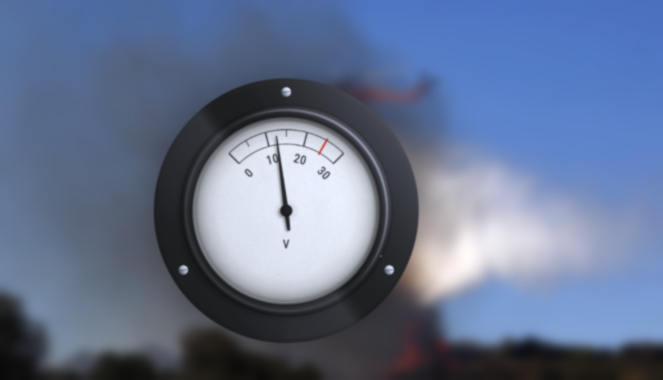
12.5 V
